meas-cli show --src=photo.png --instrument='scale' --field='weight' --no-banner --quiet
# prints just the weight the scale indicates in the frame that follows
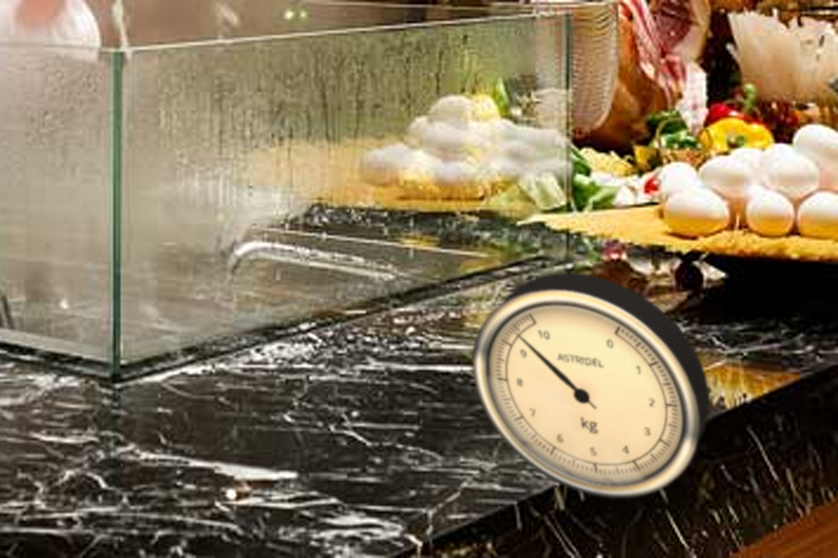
9.5 kg
